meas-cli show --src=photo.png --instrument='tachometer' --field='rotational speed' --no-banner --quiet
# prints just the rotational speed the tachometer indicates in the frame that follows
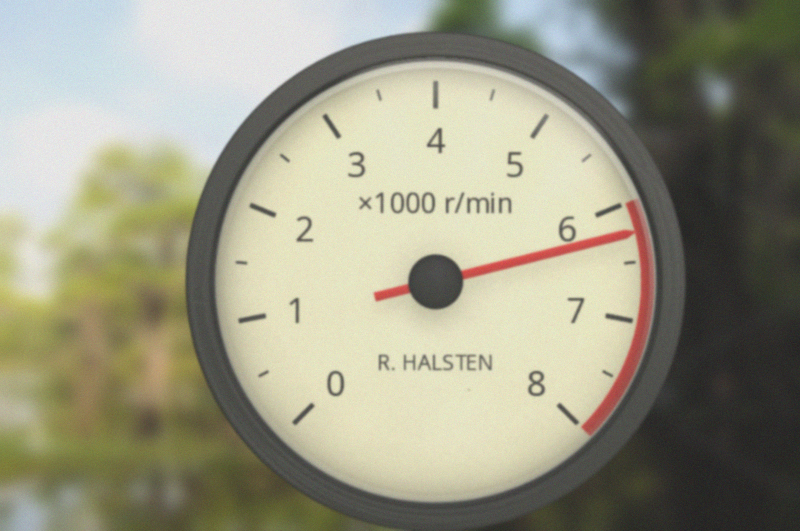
6250 rpm
